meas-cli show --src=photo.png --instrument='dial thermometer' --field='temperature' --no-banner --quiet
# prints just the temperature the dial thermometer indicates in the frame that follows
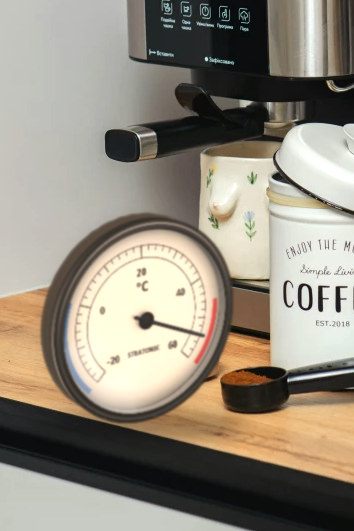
54 °C
